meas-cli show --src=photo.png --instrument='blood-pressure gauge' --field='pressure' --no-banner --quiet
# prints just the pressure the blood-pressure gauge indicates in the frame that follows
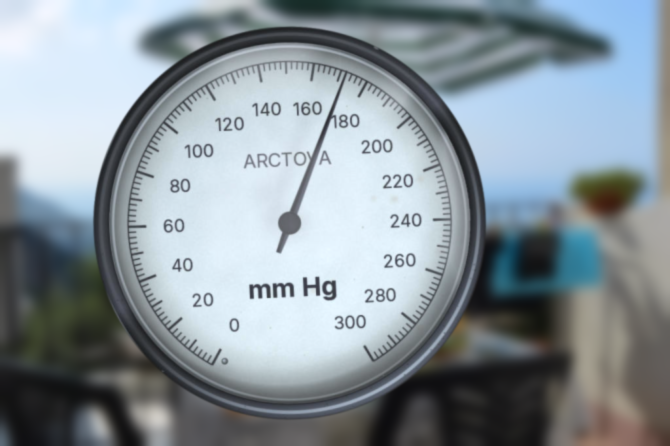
172 mmHg
